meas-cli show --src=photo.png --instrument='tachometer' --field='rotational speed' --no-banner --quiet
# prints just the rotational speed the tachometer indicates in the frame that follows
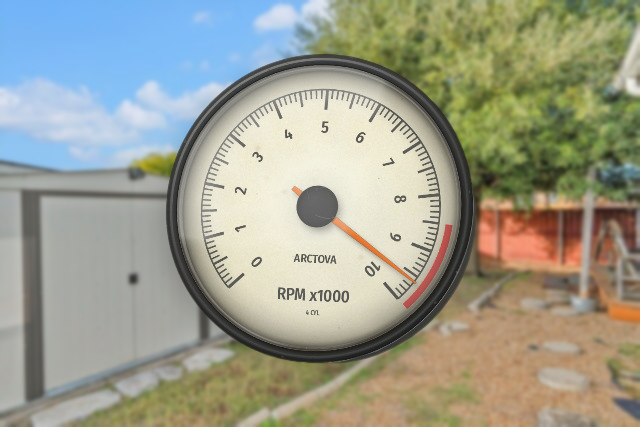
9600 rpm
